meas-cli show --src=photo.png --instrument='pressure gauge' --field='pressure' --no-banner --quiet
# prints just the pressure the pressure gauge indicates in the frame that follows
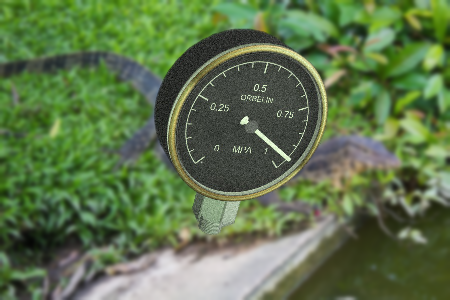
0.95 MPa
